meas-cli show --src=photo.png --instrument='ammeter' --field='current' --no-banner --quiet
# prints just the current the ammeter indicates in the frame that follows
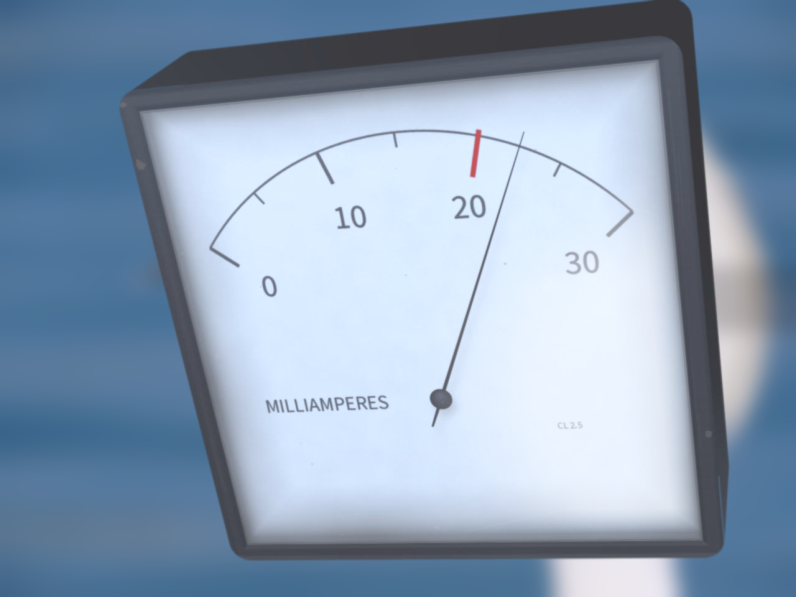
22.5 mA
